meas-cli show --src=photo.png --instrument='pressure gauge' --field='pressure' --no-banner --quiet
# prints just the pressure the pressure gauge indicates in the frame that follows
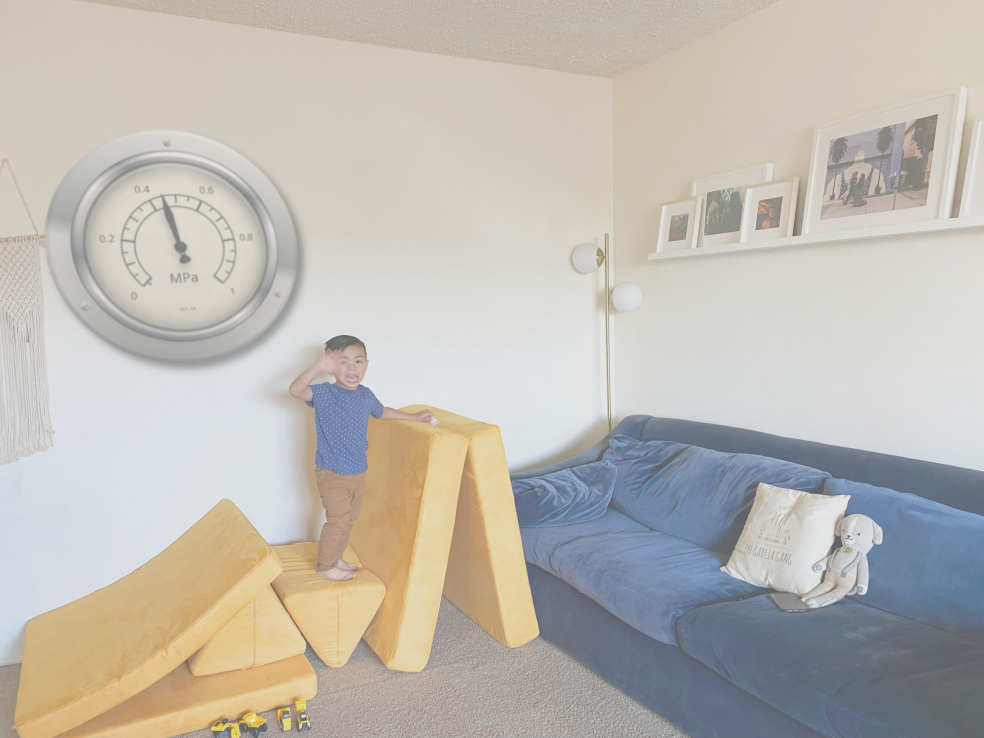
0.45 MPa
